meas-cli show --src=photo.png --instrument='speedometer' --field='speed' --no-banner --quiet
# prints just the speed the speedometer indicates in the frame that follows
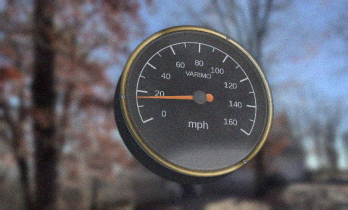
15 mph
